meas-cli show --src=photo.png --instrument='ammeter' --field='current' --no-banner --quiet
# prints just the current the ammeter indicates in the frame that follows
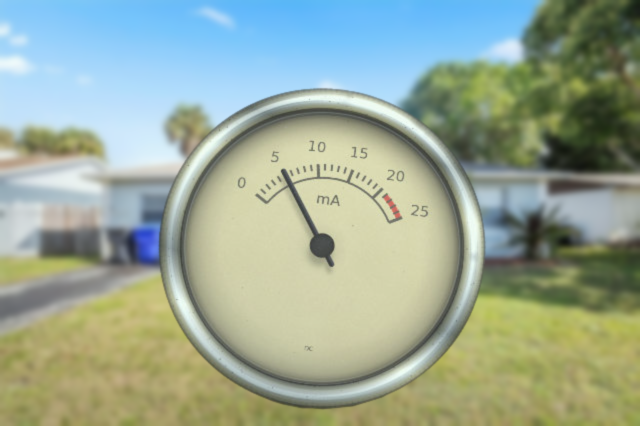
5 mA
